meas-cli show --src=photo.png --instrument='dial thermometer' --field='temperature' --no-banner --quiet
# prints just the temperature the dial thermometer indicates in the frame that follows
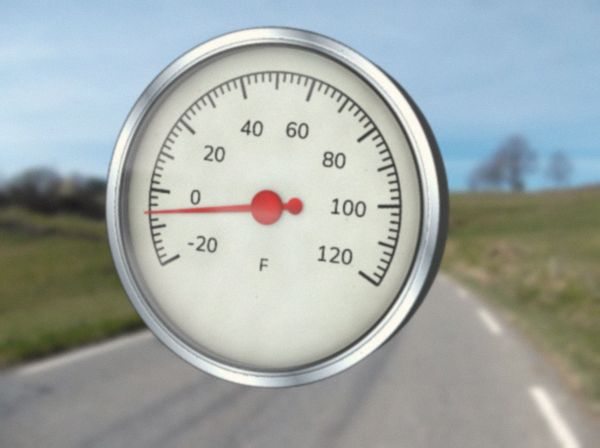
-6 °F
